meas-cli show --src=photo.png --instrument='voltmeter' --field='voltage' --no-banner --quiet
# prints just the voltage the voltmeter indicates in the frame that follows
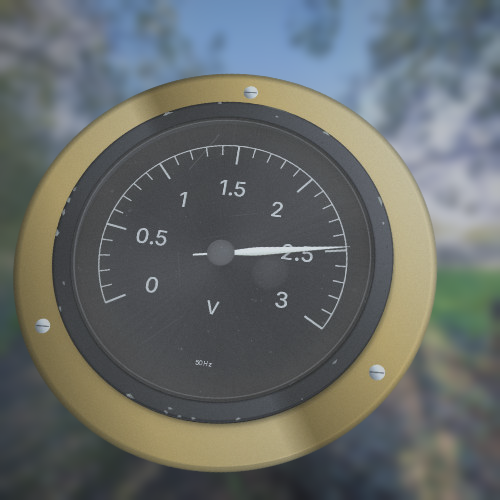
2.5 V
